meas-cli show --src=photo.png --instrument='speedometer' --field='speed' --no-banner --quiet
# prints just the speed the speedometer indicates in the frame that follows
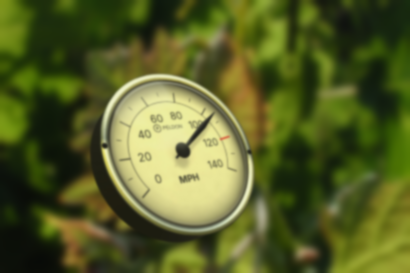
105 mph
